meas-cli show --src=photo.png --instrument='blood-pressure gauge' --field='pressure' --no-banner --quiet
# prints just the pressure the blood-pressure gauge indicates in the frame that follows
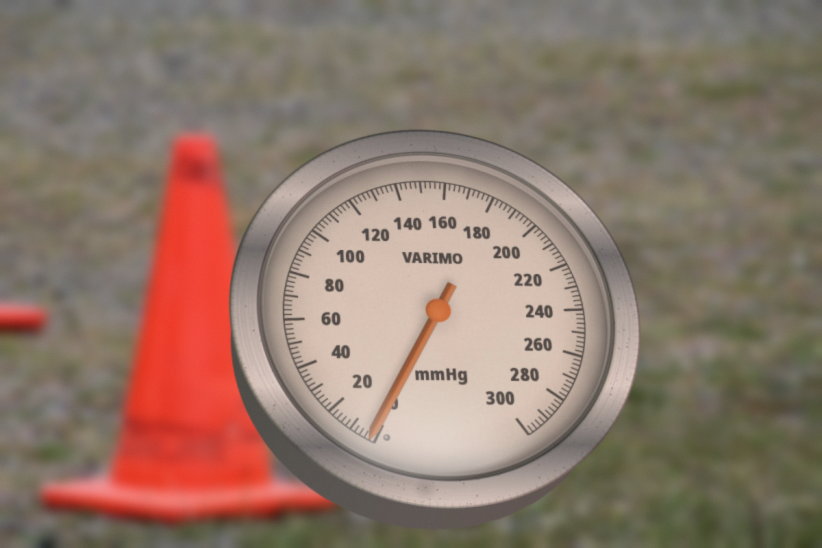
2 mmHg
